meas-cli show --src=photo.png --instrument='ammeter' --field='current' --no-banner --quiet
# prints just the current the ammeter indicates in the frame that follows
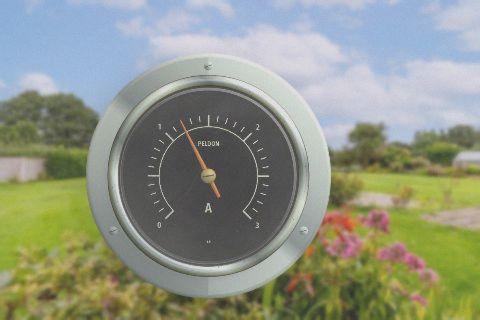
1.2 A
